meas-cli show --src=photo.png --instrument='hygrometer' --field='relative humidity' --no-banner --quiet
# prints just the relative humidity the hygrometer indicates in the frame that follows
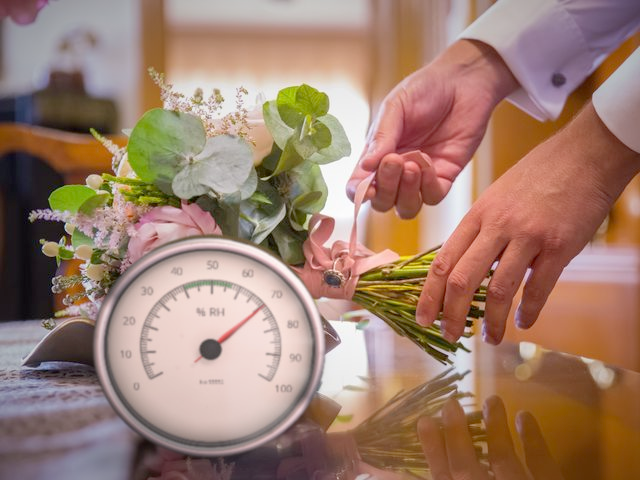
70 %
